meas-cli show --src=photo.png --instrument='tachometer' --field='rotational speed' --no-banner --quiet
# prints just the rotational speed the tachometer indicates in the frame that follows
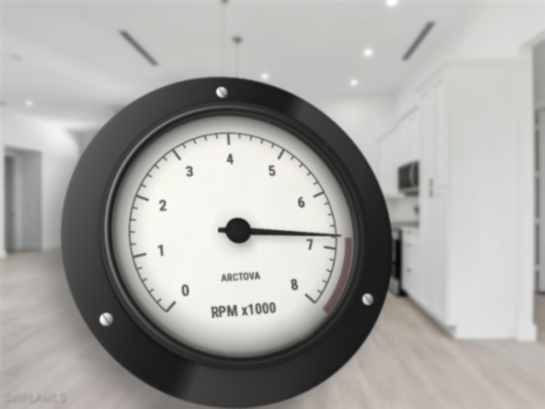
6800 rpm
